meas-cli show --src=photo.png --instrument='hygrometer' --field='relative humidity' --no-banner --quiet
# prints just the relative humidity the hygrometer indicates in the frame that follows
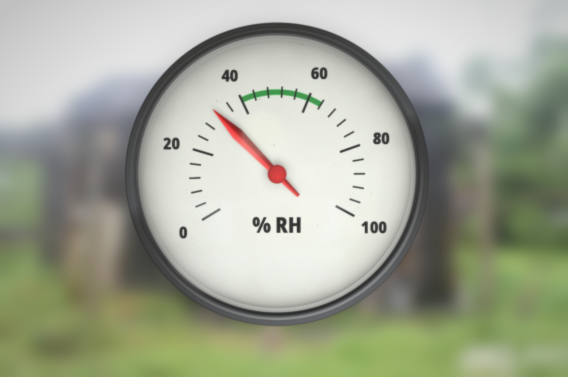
32 %
